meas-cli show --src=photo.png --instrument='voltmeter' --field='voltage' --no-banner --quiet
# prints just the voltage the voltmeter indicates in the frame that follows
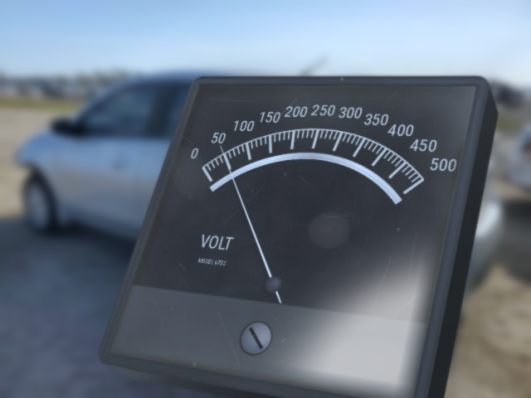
50 V
